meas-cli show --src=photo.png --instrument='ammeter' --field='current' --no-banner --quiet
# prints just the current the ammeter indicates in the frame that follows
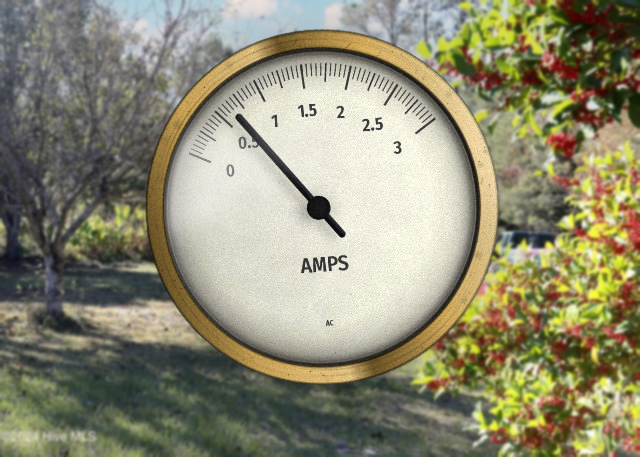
0.65 A
